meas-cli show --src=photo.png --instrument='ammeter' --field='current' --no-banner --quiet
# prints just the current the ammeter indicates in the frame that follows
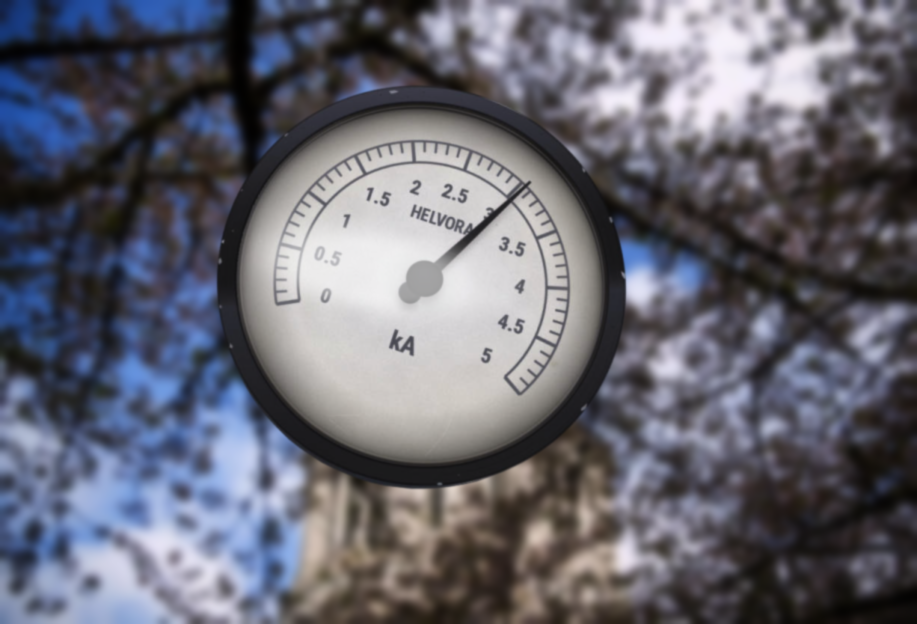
3.05 kA
